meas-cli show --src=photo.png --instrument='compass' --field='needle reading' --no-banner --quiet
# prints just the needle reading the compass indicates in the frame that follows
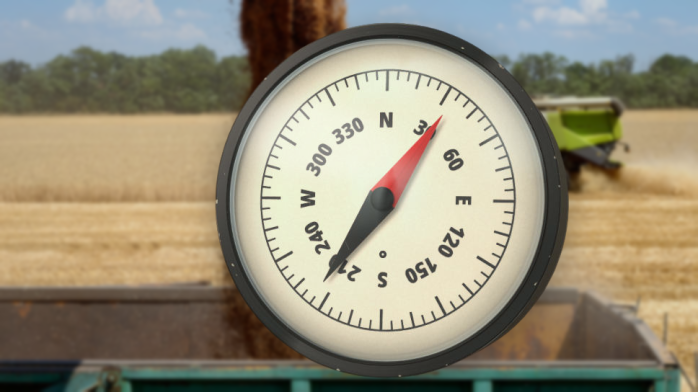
35 °
